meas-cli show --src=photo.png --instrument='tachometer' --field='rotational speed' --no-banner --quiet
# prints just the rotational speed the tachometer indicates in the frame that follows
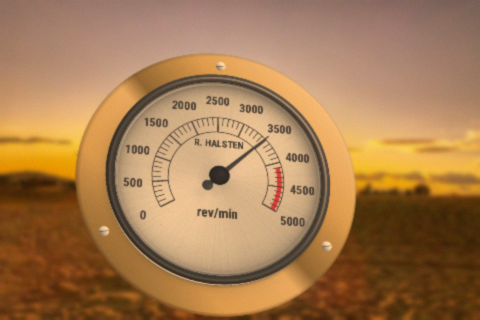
3500 rpm
